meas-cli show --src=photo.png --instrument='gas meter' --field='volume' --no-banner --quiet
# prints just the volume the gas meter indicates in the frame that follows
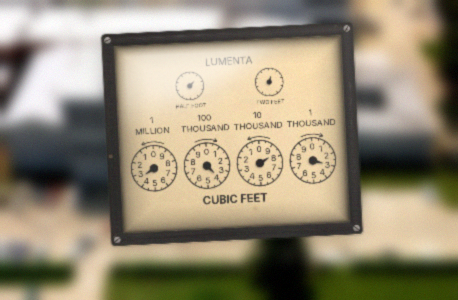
338300 ft³
